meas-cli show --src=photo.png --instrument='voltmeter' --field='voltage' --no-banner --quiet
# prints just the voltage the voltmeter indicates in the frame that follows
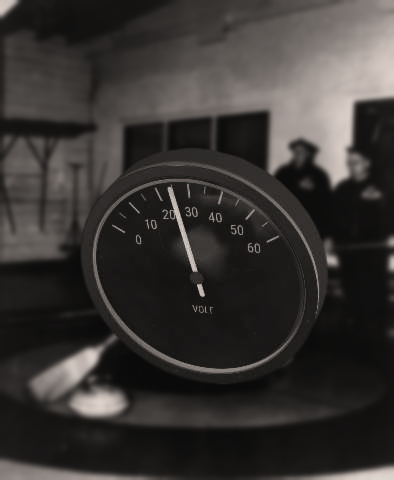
25 V
